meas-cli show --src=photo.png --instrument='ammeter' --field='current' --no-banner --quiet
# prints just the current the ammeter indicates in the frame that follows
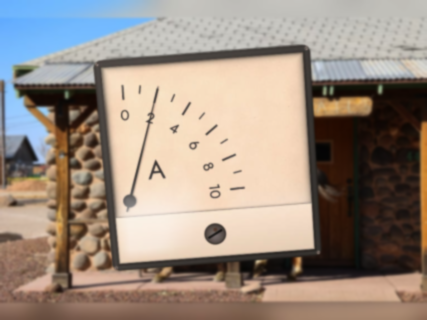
2 A
